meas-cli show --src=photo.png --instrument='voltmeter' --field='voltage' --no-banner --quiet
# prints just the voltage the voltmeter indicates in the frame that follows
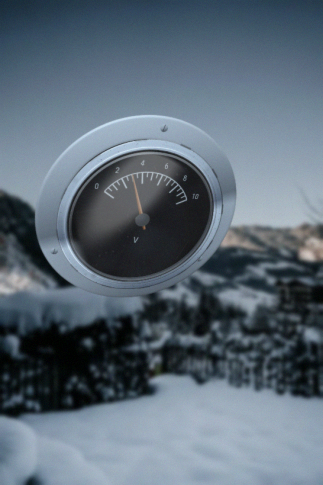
3 V
